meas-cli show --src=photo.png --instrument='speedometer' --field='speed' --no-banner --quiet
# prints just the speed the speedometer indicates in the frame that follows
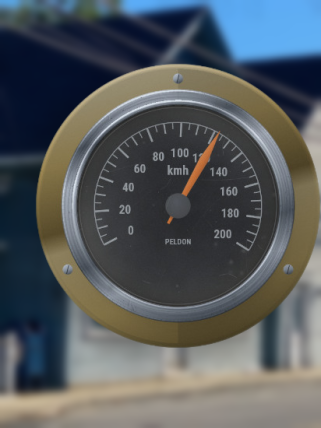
122.5 km/h
